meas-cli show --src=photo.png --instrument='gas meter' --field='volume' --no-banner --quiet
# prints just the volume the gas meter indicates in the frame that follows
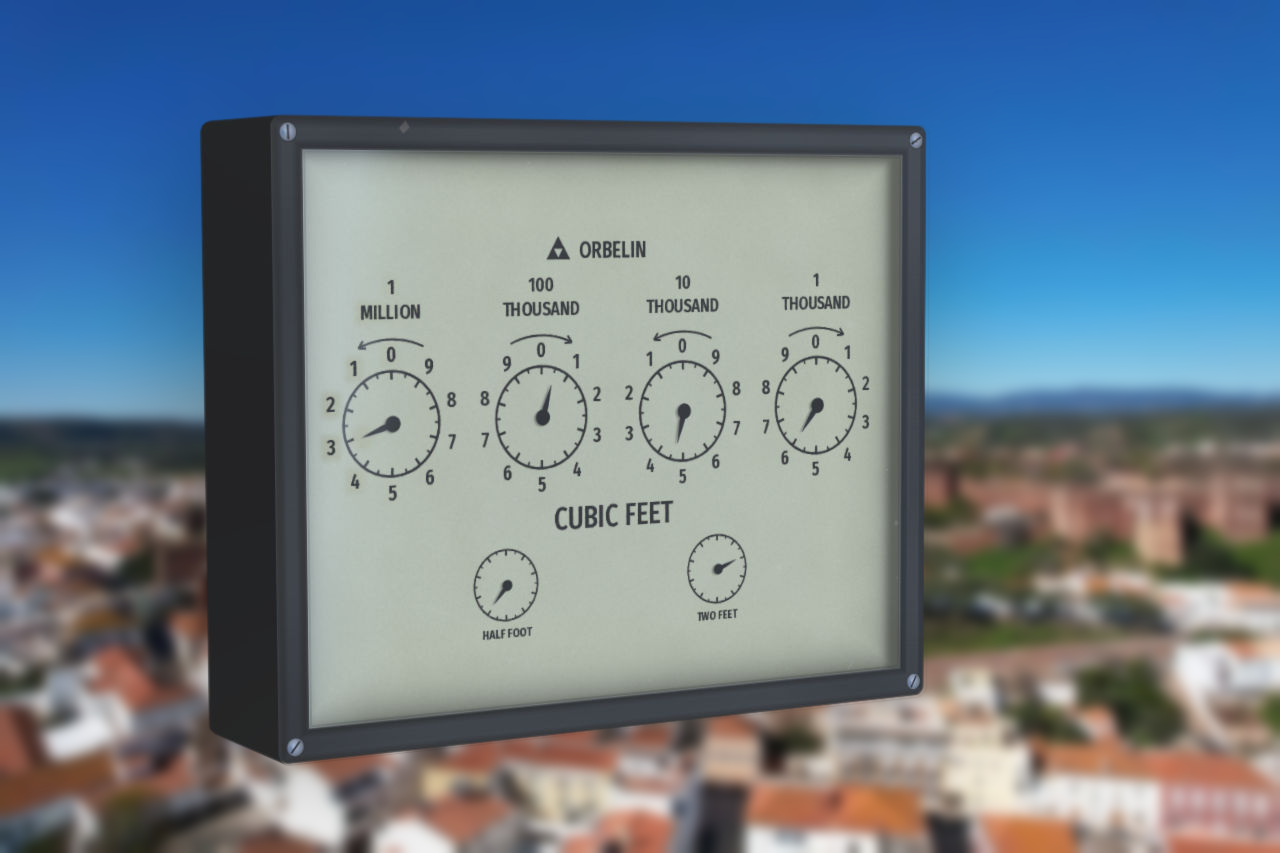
304600 ft³
